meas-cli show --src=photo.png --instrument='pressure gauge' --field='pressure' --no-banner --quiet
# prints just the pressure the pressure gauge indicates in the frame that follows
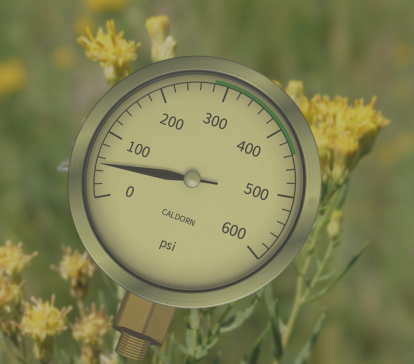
50 psi
